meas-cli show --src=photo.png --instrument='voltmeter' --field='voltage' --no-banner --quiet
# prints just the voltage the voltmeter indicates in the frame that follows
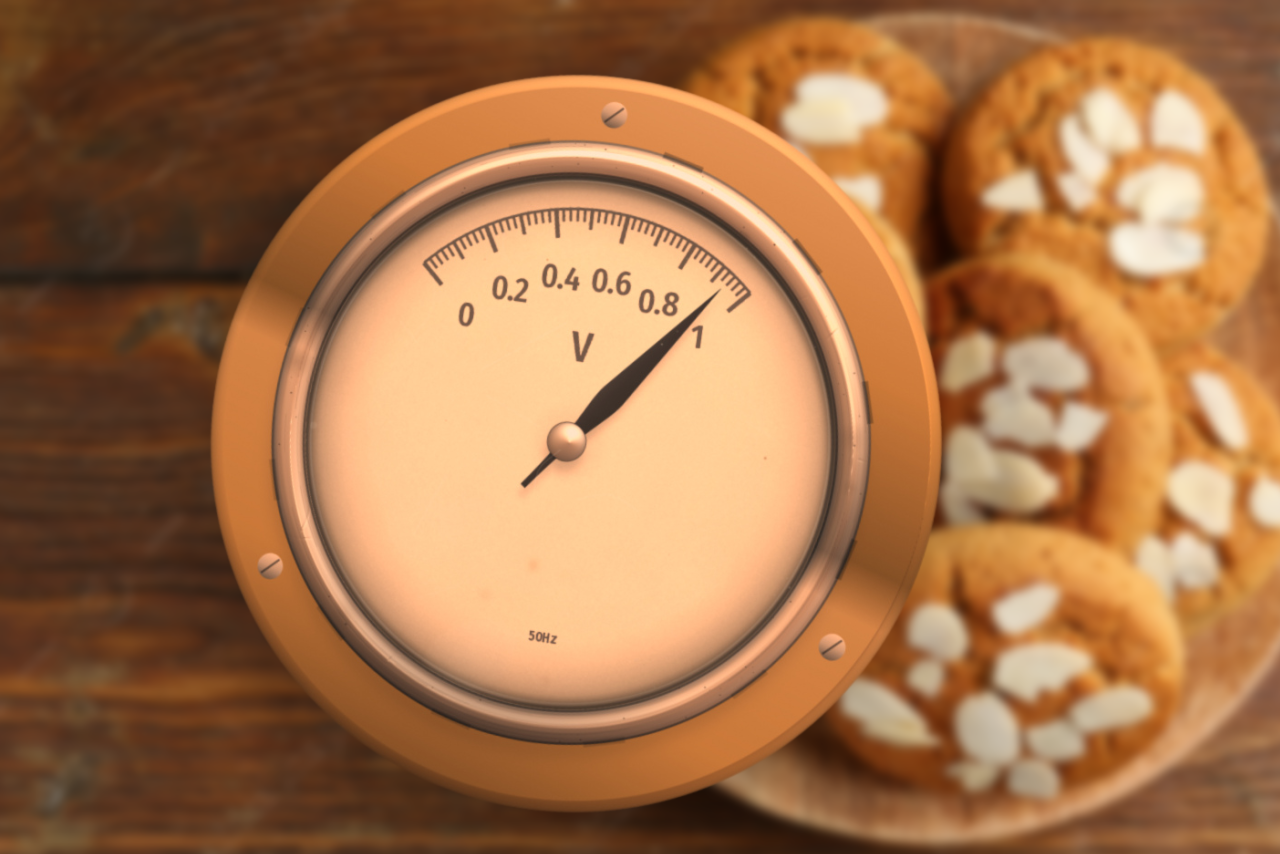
0.94 V
